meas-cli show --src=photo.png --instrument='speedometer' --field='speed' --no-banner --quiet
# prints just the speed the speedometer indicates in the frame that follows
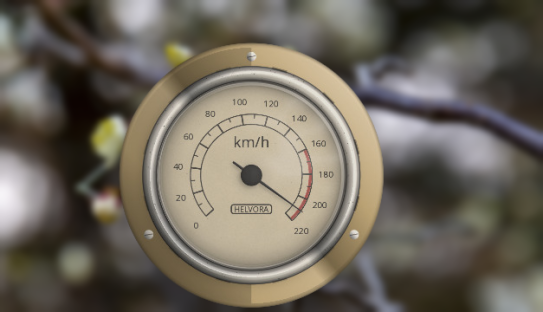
210 km/h
